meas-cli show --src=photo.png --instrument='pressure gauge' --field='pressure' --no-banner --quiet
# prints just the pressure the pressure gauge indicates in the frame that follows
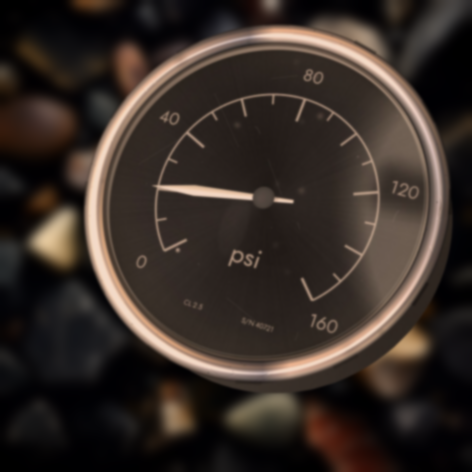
20 psi
